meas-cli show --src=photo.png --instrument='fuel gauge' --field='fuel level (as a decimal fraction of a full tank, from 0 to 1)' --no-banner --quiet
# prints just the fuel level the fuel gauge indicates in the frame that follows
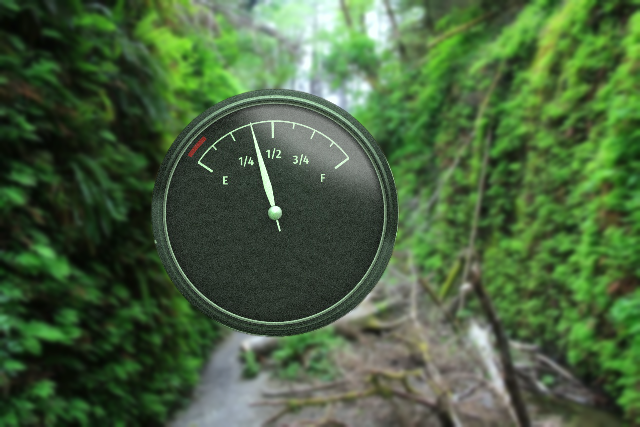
0.375
